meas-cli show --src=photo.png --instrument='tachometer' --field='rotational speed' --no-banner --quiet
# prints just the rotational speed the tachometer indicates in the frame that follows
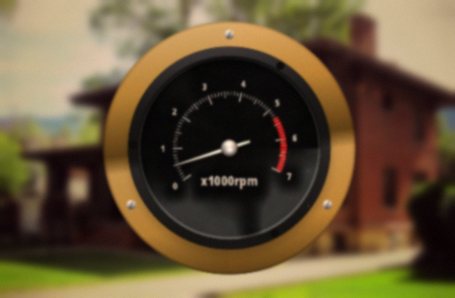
500 rpm
